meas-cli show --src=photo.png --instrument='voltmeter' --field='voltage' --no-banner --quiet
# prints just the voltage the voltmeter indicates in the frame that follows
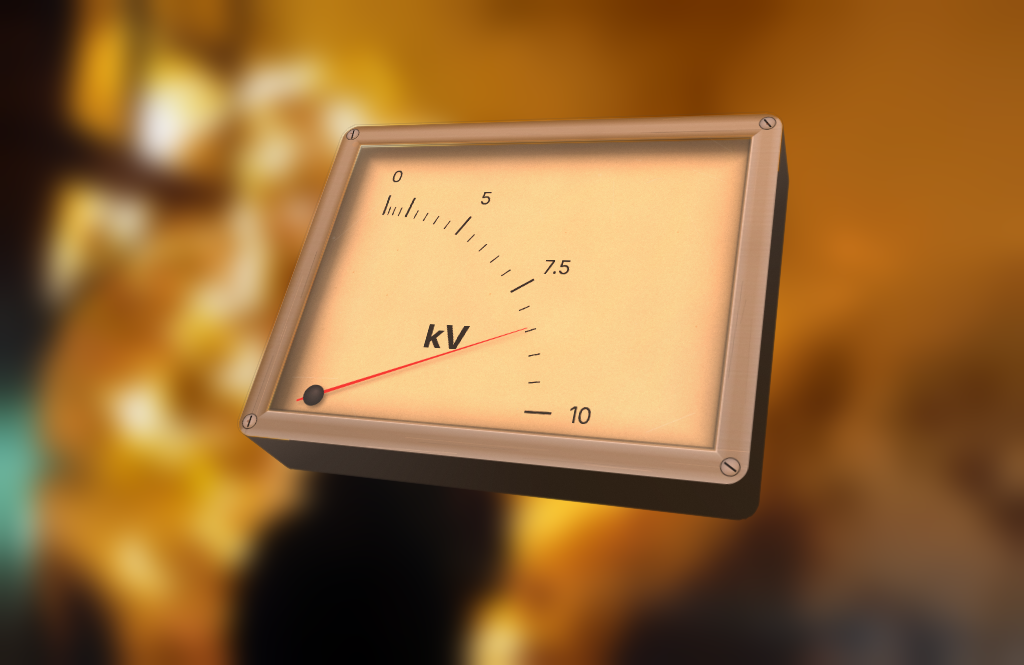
8.5 kV
